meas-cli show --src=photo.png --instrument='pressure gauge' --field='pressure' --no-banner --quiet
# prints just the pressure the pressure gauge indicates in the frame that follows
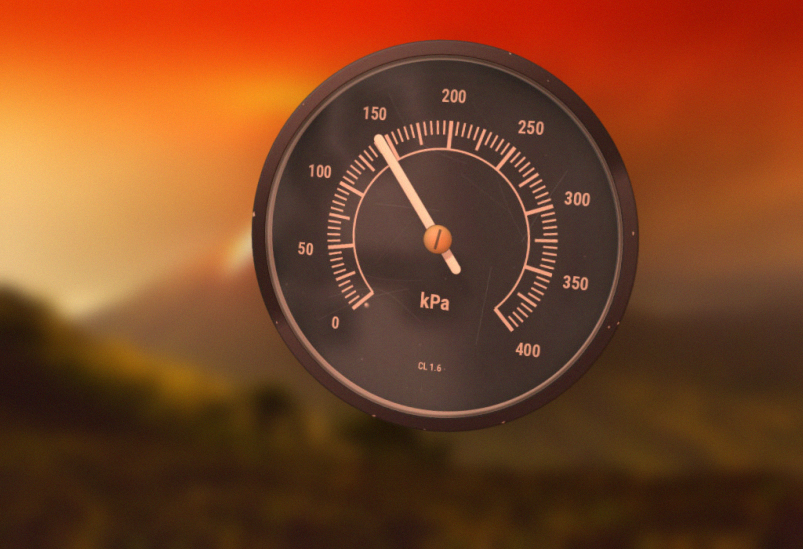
145 kPa
